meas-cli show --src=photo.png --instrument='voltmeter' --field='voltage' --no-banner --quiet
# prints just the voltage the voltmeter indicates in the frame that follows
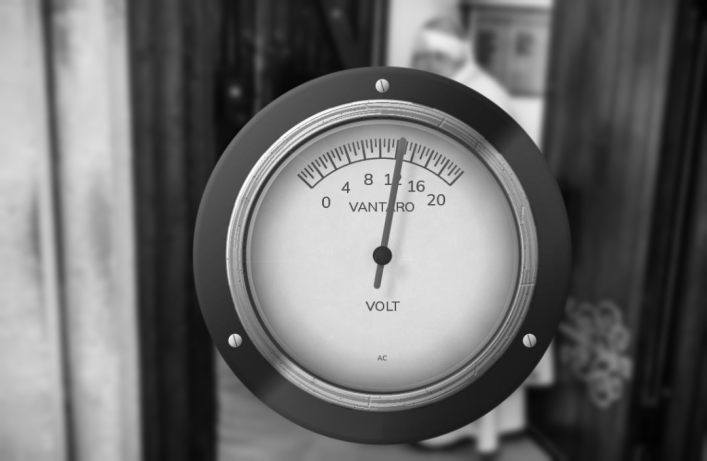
12.5 V
